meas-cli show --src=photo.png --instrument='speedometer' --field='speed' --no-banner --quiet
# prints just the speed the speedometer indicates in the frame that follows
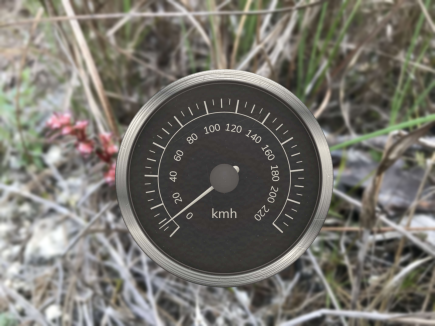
7.5 km/h
